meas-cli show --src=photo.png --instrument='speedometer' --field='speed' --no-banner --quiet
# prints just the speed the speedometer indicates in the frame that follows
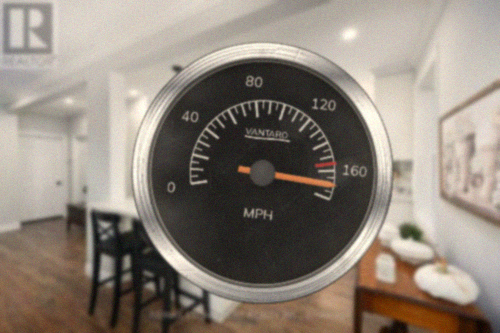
170 mph
